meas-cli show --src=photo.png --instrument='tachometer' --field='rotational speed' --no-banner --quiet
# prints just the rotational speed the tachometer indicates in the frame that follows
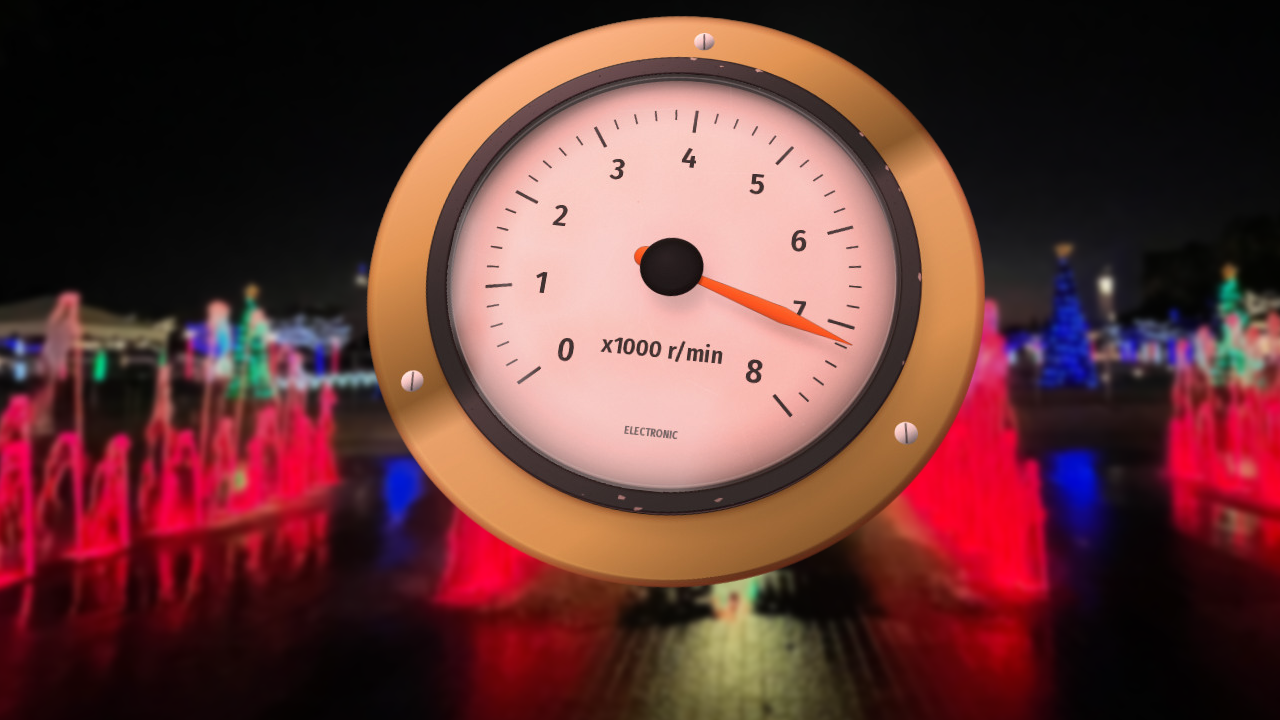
7200 rpm
